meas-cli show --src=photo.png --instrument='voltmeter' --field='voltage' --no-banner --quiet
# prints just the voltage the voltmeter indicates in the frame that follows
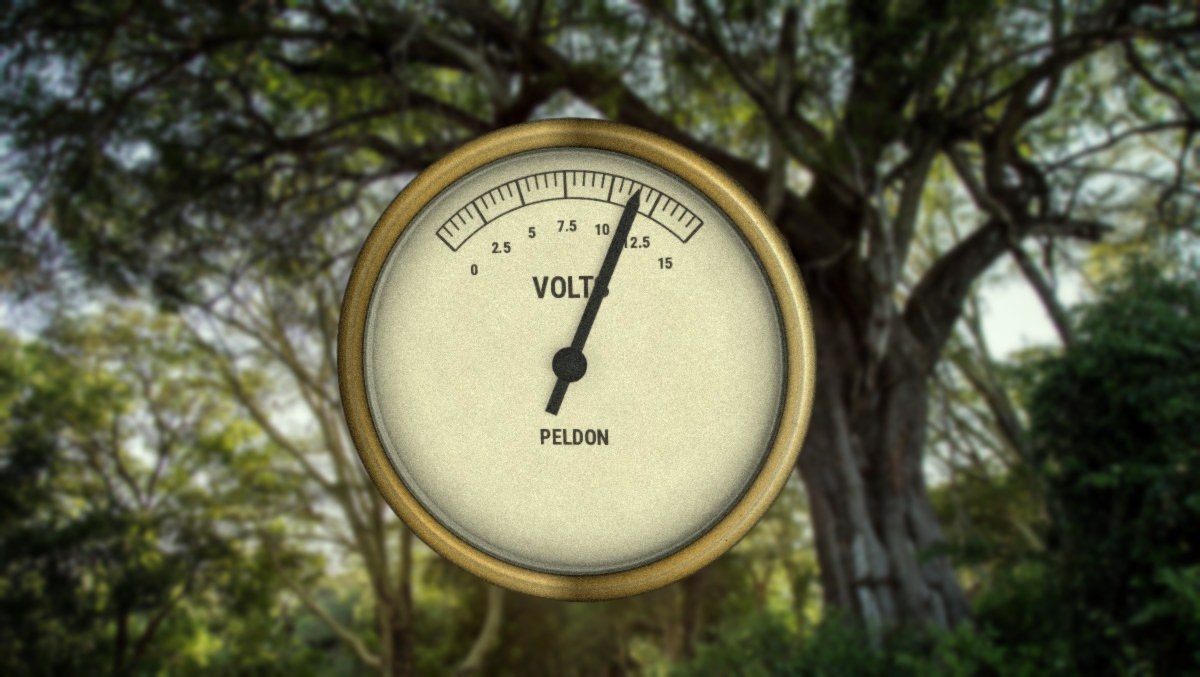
11.5 V
